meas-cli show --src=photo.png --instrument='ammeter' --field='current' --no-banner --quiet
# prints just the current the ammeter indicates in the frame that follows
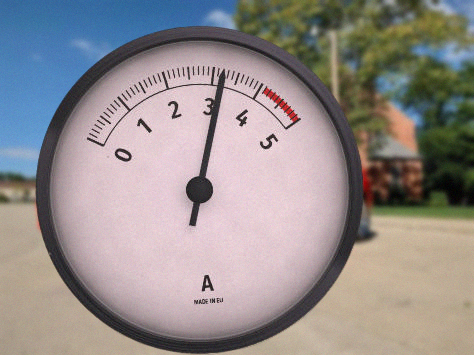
3.2 A
